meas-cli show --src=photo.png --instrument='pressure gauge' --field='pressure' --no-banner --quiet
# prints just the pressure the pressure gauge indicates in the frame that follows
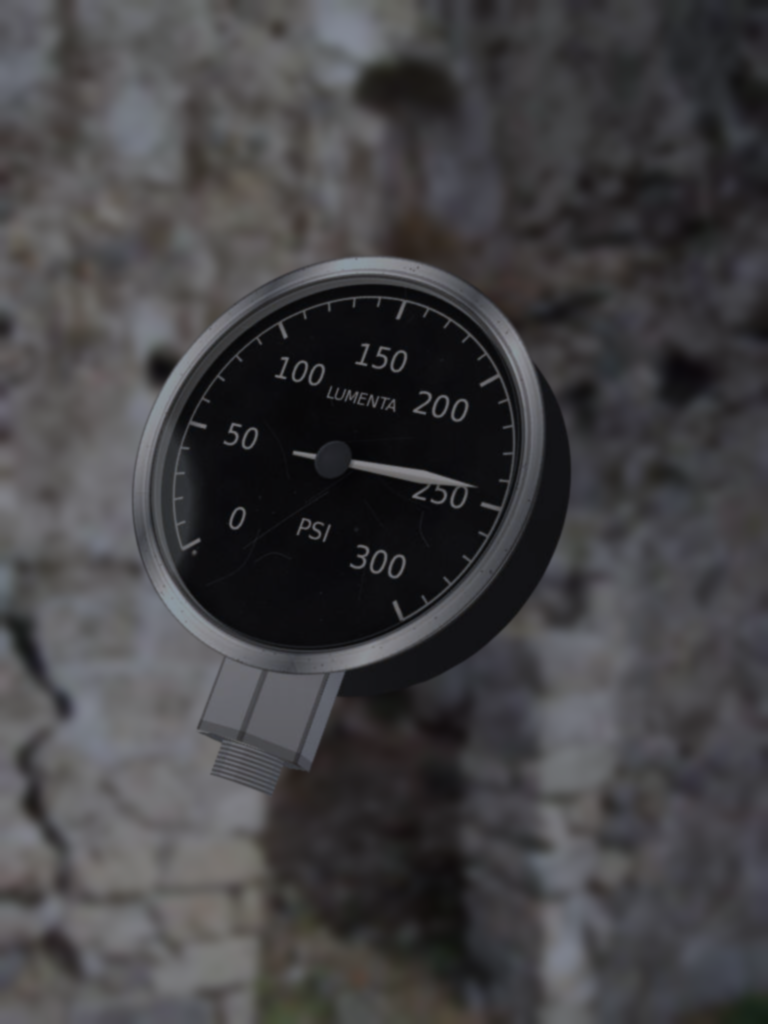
245 psi
